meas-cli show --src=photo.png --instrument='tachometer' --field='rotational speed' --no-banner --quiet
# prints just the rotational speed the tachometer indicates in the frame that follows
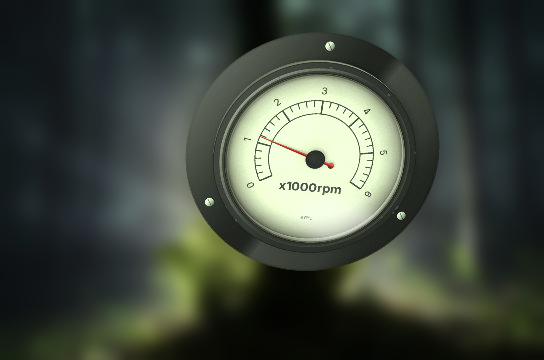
1200 rpm
